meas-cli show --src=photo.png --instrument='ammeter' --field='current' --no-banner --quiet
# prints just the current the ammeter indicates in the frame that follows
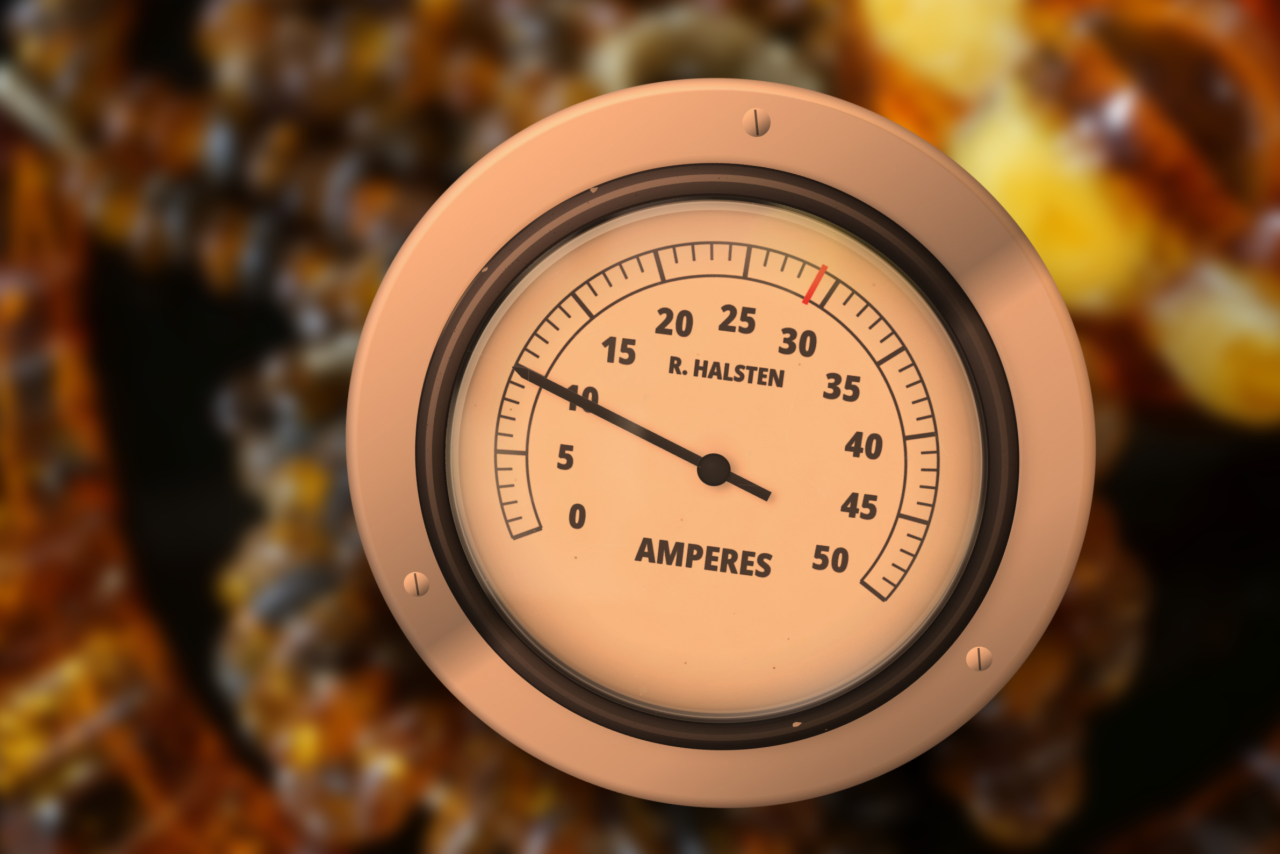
10 A
